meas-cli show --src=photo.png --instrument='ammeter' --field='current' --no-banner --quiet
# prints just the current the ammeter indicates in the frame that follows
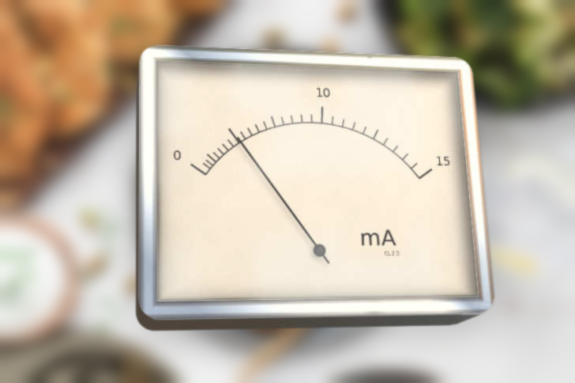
5 mA
